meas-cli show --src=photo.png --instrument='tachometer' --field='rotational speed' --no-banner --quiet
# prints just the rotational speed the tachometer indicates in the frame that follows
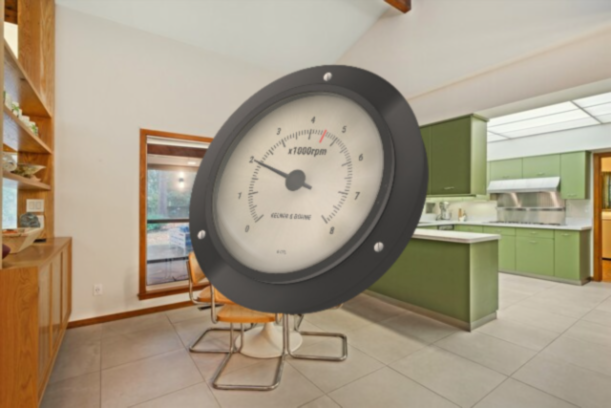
2000 rpm
